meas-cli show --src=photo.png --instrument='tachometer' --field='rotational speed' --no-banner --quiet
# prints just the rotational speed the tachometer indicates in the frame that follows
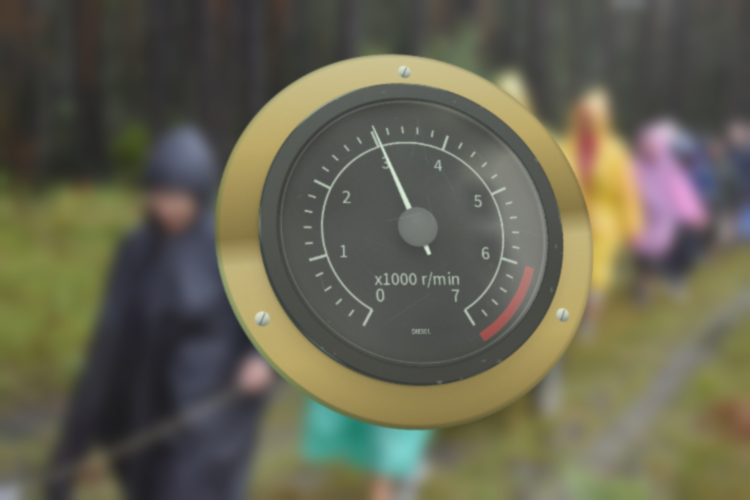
3000 rpm
